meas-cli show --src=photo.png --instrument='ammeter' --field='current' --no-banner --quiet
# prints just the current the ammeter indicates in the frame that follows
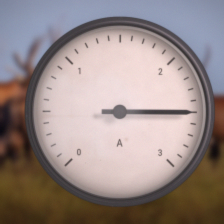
2.5 A
